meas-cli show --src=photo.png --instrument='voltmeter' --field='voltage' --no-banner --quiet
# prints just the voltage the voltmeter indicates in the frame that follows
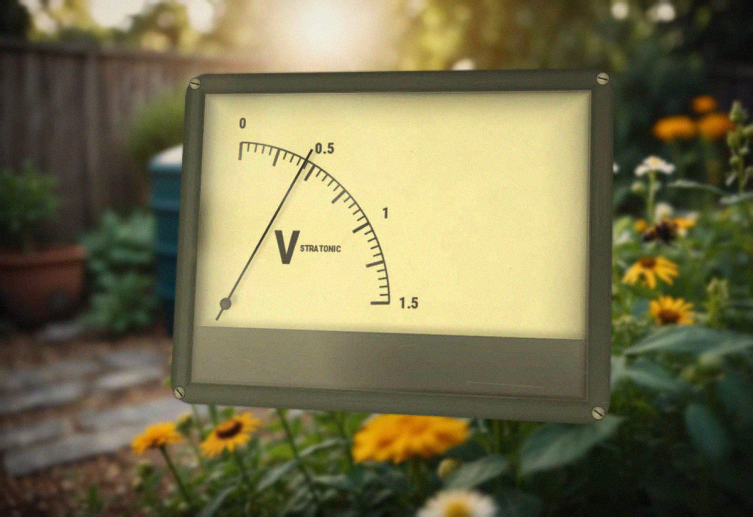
0.45 V
